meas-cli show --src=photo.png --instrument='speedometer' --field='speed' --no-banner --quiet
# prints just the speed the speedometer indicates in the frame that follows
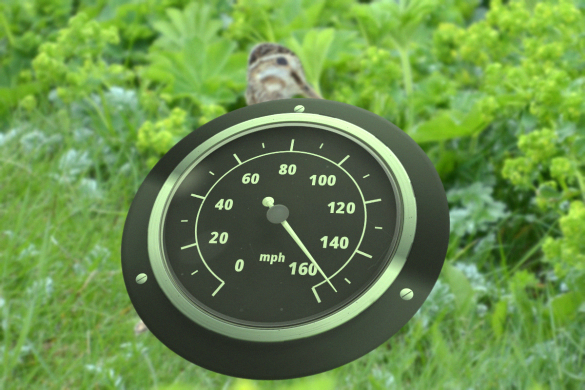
155 mph
